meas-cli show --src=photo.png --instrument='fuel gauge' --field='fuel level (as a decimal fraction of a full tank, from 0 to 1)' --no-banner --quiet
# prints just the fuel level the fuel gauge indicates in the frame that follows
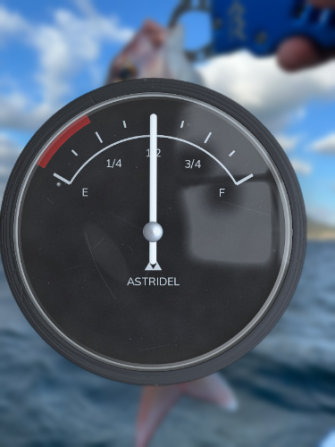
0.5
